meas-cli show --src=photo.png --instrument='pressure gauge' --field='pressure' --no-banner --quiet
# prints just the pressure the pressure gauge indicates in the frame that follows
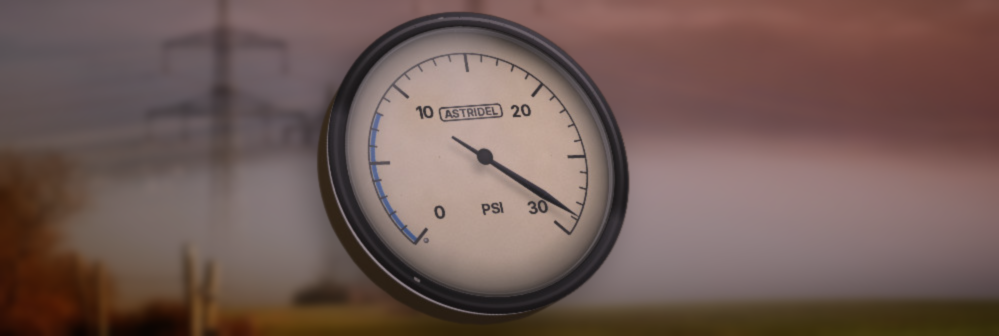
29 psi
